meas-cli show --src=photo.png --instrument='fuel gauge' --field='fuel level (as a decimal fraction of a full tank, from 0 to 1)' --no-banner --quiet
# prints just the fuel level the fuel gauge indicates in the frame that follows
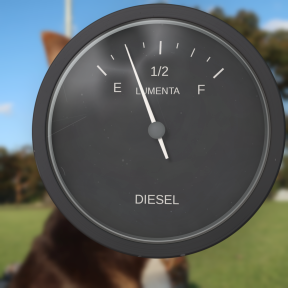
0.25
